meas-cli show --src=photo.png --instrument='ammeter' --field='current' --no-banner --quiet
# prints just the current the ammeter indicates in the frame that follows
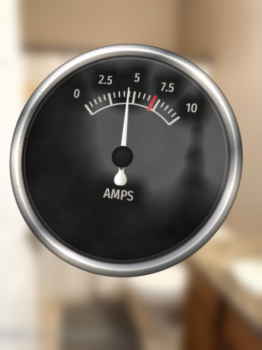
4.5 A
